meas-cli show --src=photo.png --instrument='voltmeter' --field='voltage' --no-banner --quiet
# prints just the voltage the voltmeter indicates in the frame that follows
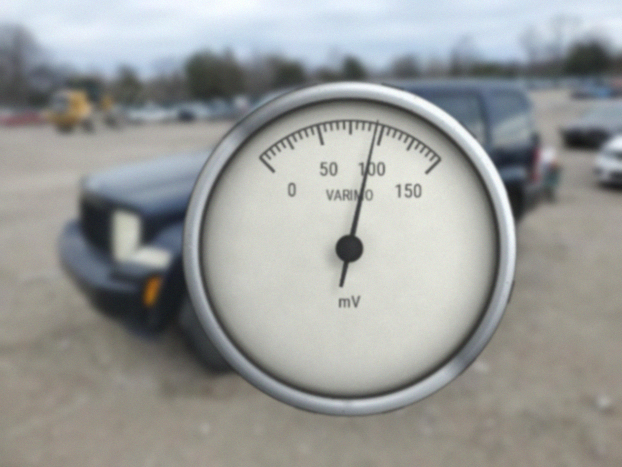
95 mV
